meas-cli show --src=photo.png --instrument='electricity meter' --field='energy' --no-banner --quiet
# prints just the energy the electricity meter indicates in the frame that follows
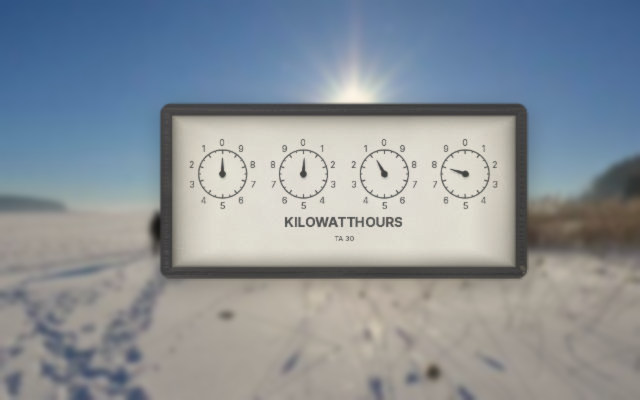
8 kWh
